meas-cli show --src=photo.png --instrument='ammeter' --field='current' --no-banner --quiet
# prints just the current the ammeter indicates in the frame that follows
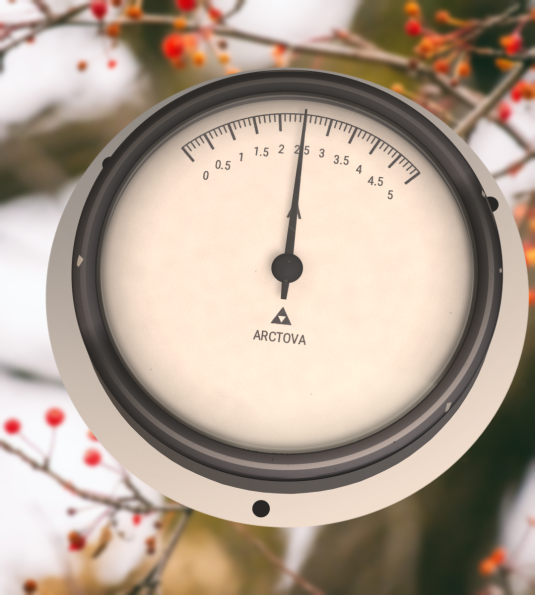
2.5 A
